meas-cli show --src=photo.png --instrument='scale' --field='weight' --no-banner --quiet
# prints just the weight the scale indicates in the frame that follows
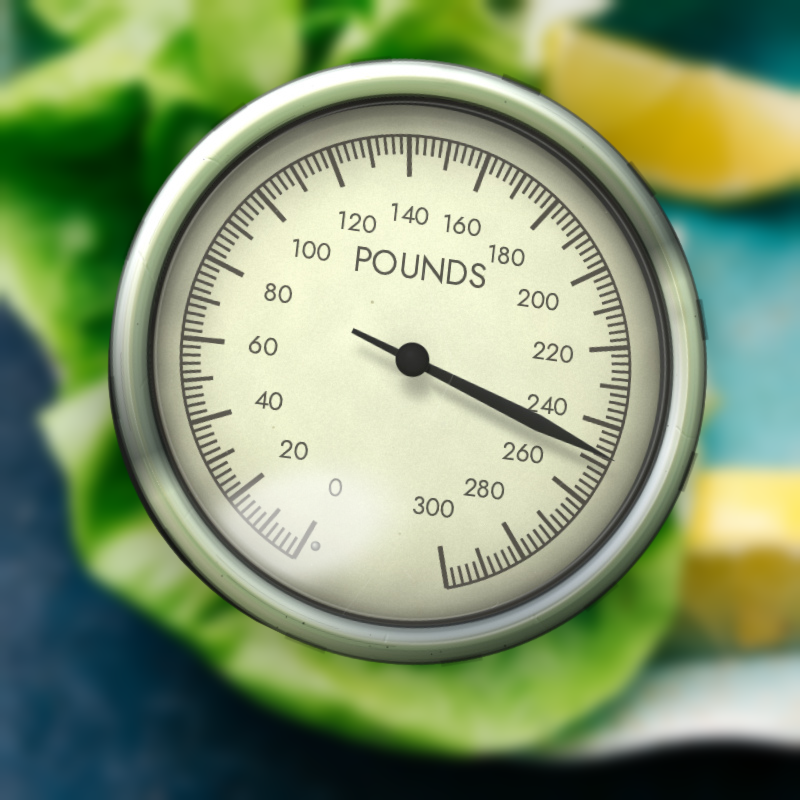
248 lb
